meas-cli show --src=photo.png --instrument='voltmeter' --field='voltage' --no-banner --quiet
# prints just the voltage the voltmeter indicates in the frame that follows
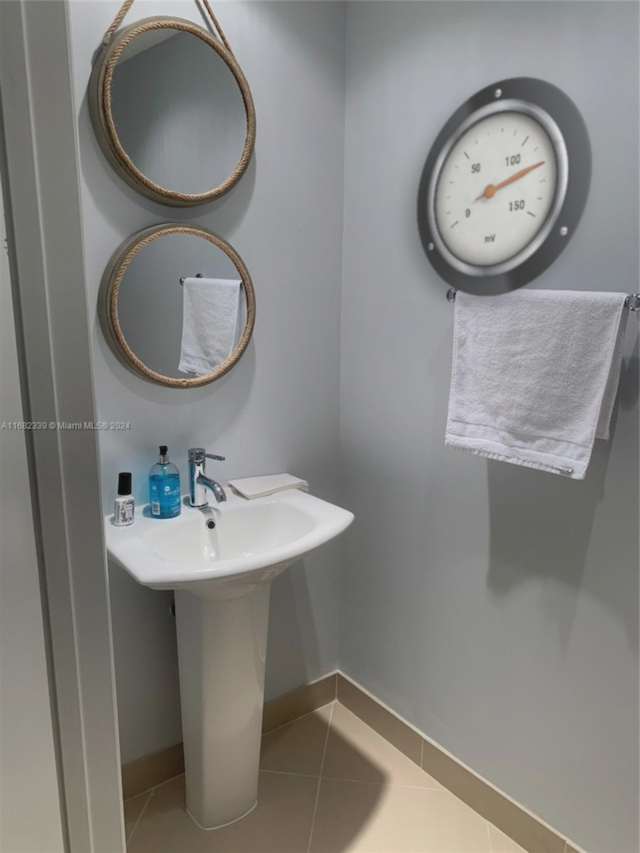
120 mV
